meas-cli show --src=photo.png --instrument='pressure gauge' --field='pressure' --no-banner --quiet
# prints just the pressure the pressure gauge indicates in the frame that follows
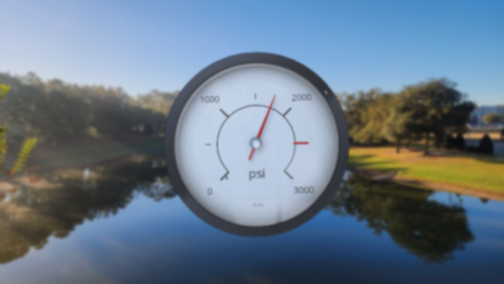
1750 psi
